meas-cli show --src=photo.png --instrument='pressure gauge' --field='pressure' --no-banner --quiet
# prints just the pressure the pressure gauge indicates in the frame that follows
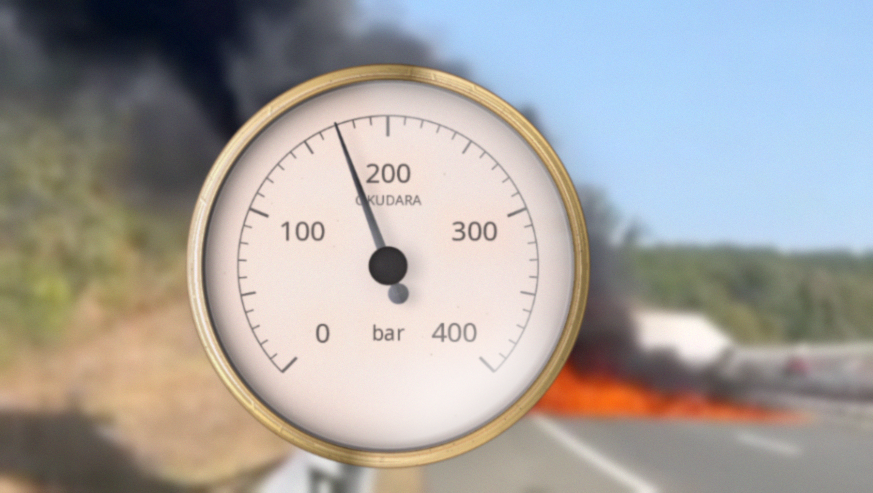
170 bar
